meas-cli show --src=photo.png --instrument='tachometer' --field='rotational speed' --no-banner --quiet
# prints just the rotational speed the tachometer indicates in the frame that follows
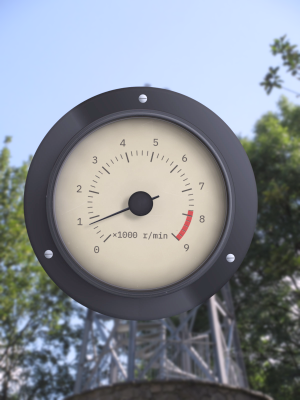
800 rpm
